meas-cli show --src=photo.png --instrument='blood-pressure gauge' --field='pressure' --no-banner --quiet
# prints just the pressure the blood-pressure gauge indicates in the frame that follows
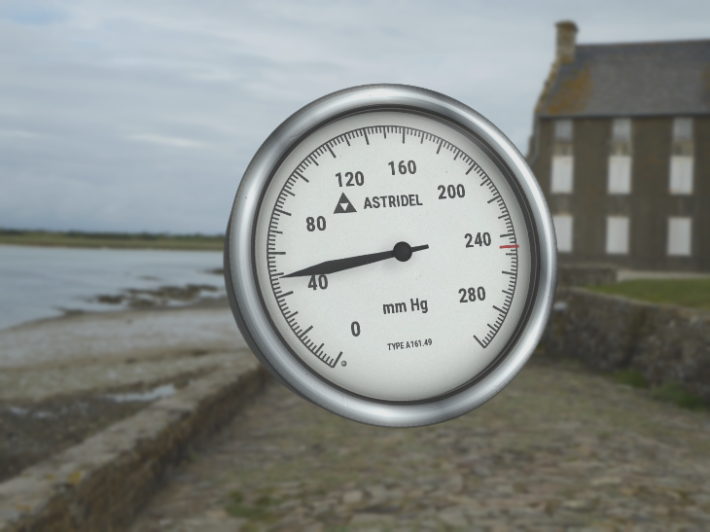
48 mmHg
